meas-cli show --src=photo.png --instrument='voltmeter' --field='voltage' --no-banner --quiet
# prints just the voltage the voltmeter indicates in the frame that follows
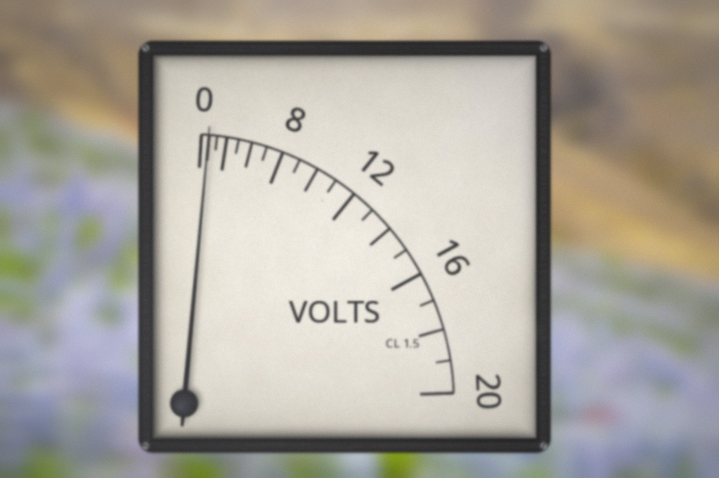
2 V
